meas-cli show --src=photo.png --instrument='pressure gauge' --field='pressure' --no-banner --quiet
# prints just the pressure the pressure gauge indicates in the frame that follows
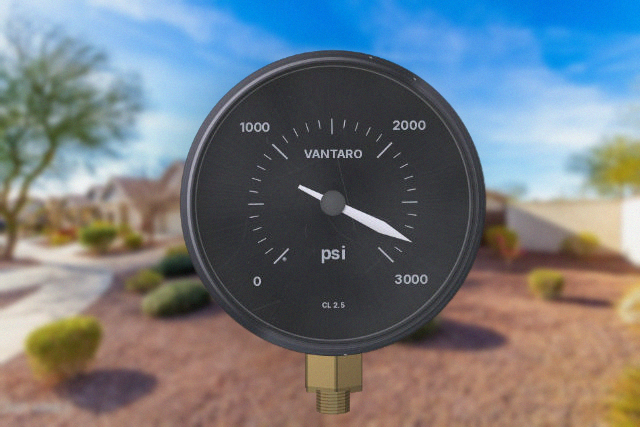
2800 psi
